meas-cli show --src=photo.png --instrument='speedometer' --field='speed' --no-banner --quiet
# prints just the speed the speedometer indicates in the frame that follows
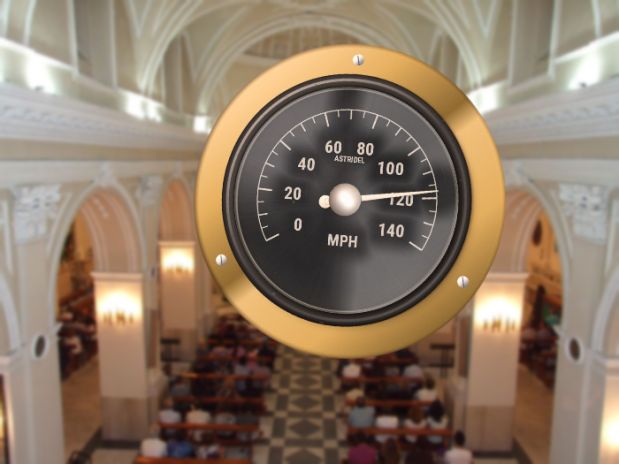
117.5 mph
